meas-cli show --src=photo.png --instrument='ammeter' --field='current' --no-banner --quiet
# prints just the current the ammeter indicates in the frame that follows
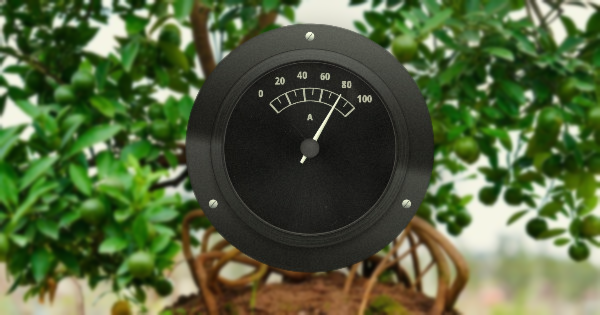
80 A
